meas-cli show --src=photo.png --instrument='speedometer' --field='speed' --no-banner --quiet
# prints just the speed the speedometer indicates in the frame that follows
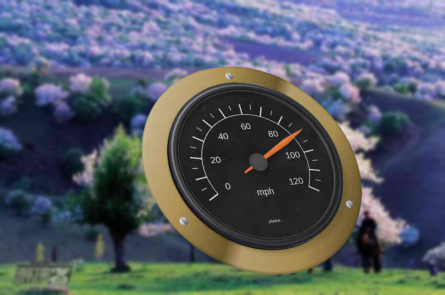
90 mph
